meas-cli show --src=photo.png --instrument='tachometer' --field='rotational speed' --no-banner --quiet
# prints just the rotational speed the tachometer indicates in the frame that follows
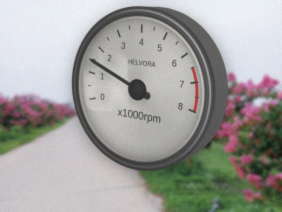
1500 rpm
